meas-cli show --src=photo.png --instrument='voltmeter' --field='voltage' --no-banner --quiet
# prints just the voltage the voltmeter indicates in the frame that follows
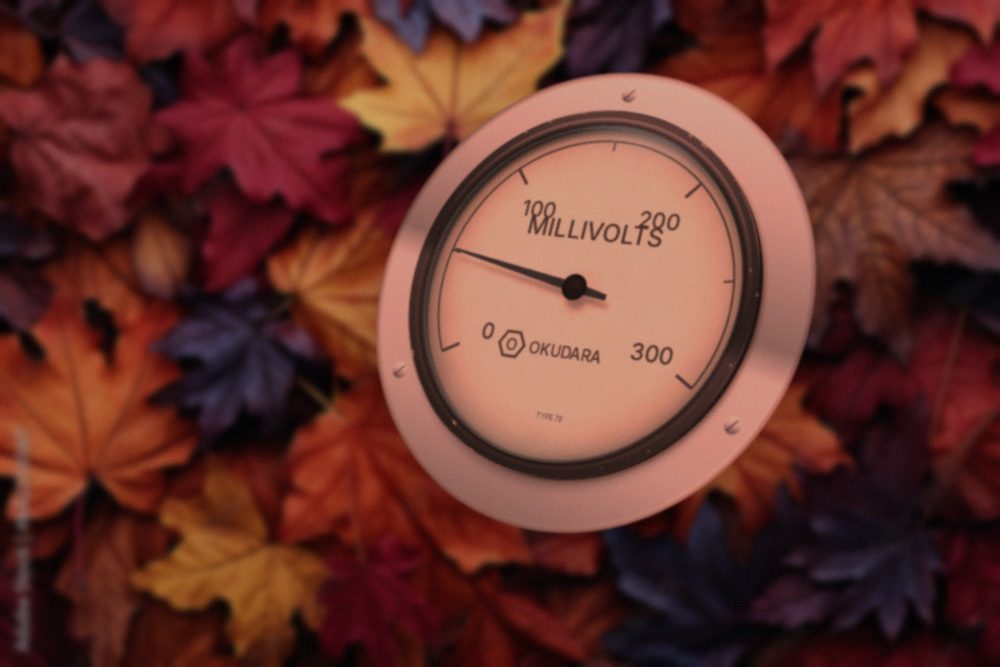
50 mV
